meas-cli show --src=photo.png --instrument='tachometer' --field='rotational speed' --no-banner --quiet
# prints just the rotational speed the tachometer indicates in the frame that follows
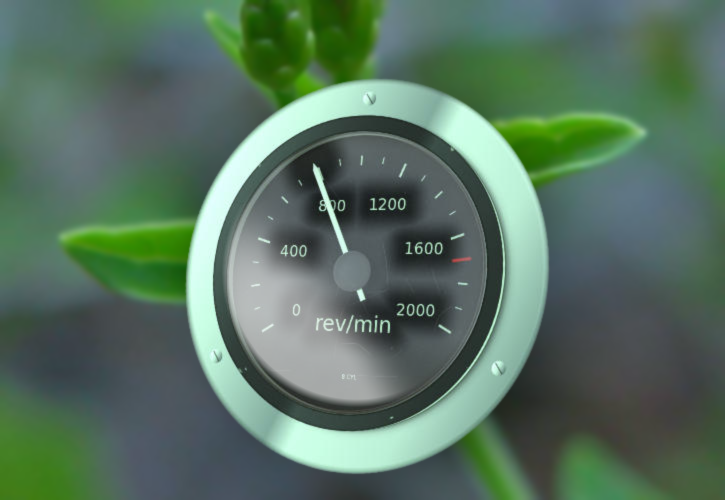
800 rpm
